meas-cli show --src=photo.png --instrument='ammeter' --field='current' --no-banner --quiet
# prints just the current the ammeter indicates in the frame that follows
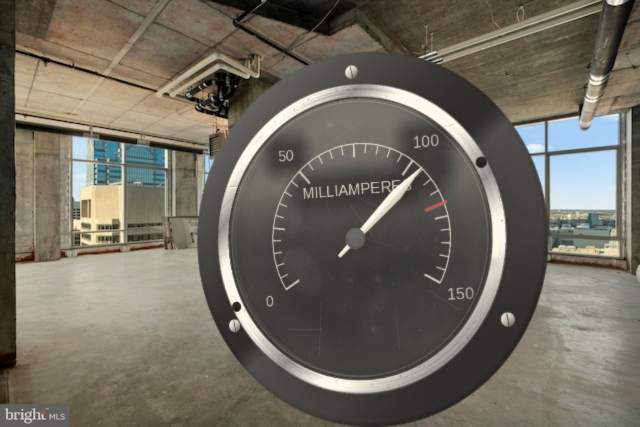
105 mA
